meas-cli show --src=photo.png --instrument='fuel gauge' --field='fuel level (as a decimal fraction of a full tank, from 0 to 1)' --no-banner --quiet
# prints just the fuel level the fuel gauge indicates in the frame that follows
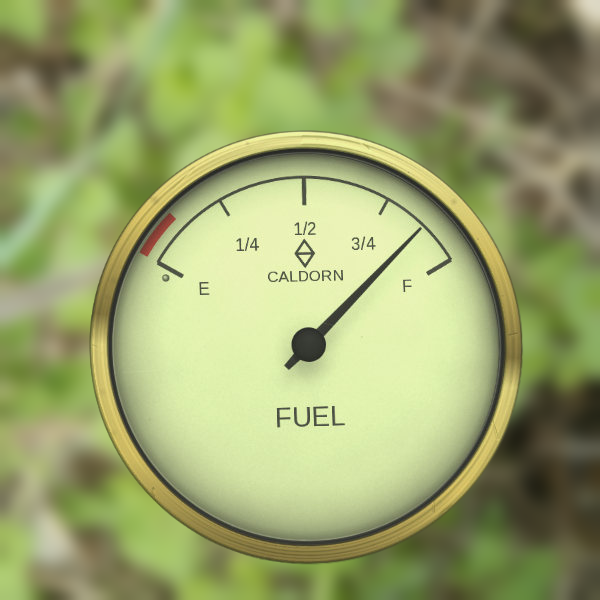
0.875
